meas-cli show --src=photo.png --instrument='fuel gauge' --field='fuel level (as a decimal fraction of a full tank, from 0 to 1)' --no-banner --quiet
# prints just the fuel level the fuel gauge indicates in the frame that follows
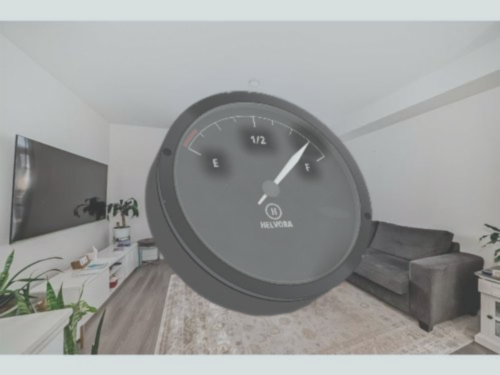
0.875
